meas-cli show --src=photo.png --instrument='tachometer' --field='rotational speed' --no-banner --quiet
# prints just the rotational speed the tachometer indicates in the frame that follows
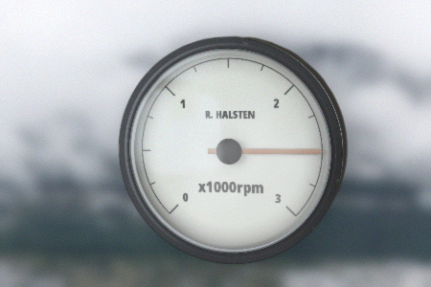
2500 rpm
